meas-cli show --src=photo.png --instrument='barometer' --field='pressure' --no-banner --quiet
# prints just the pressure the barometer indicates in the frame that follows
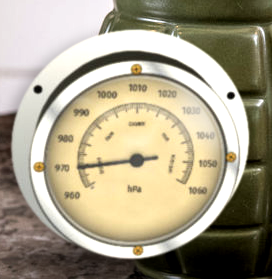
970 hPa
